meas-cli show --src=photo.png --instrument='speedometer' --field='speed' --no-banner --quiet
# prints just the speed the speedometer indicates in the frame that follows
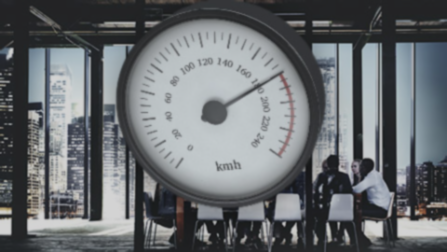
180 km/h
